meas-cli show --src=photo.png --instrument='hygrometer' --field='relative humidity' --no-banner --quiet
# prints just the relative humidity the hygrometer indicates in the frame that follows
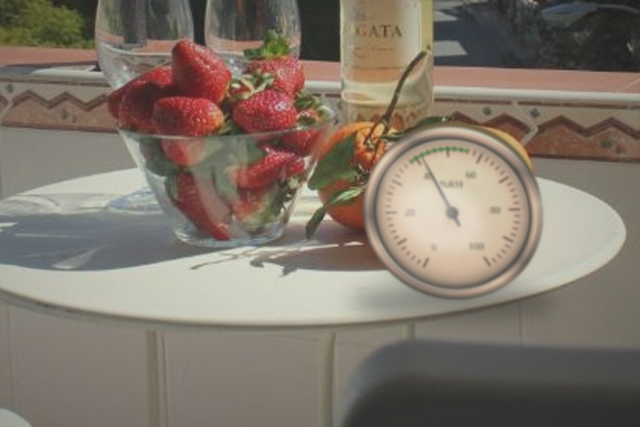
42 %
